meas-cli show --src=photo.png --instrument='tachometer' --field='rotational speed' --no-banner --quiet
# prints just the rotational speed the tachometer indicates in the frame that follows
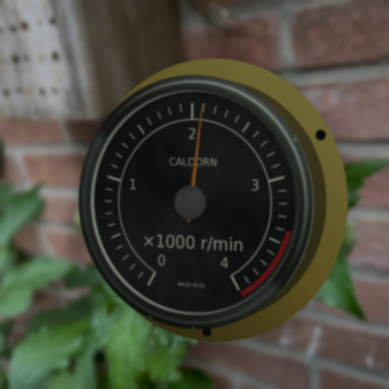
2100 rpm
